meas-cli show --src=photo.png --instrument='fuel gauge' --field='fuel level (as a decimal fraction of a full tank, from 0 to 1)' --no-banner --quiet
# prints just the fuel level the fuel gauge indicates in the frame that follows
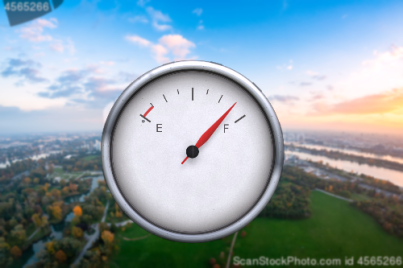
0.875
